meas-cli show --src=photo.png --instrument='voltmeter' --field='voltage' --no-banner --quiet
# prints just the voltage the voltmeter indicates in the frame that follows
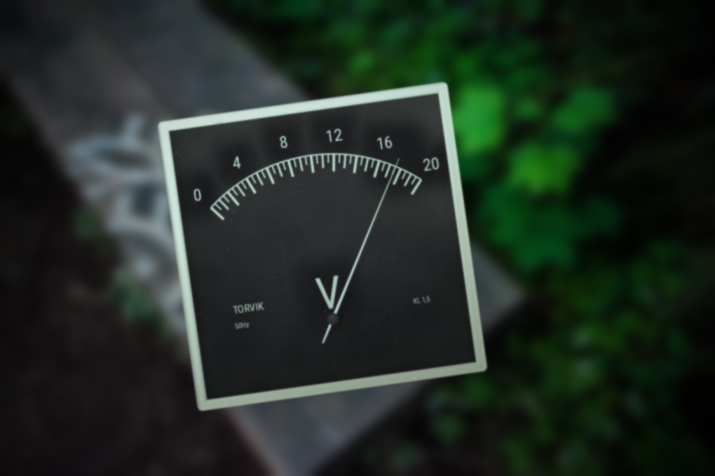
17.5 V
